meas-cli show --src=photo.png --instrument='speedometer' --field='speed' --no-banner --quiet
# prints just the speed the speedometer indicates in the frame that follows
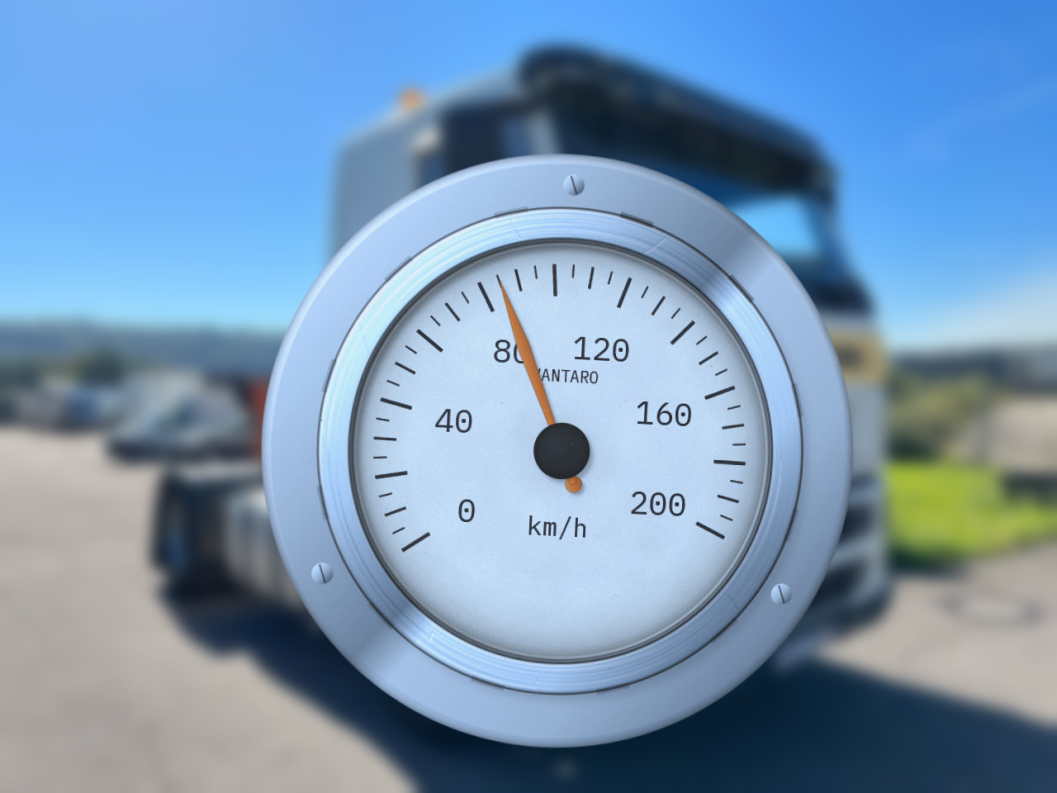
85 km/h
